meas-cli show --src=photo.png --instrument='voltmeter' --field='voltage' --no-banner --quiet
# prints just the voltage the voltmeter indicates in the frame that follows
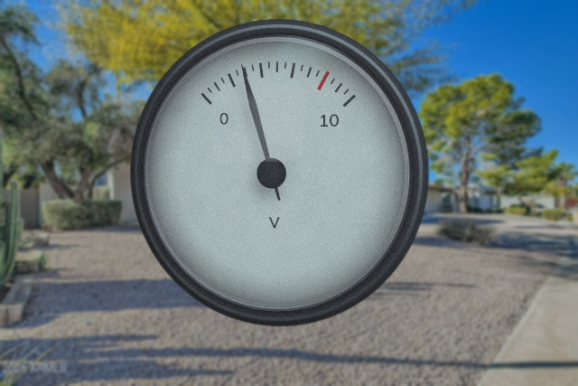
3 V
